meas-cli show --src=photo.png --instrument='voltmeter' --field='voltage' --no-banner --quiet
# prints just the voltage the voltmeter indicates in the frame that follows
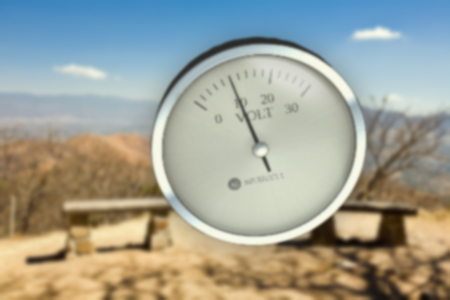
10 V
